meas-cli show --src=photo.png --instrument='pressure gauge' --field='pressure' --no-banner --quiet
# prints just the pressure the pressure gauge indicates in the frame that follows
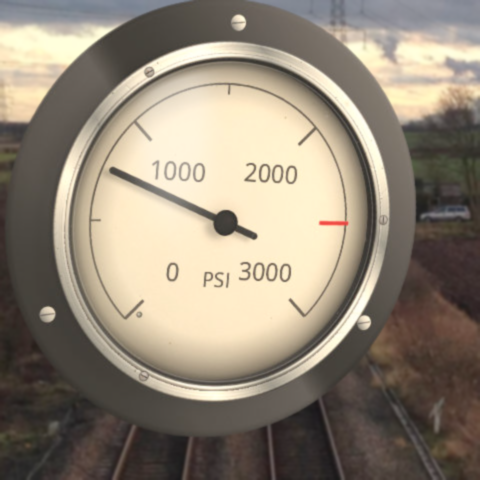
750 psi
